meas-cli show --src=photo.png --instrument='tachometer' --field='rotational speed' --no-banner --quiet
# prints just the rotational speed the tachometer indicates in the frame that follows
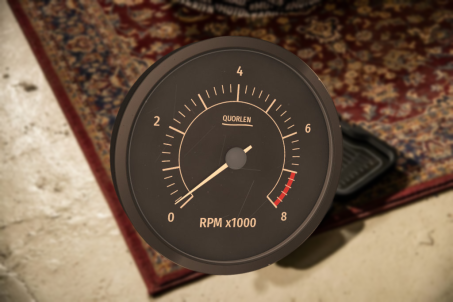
200 rpm
